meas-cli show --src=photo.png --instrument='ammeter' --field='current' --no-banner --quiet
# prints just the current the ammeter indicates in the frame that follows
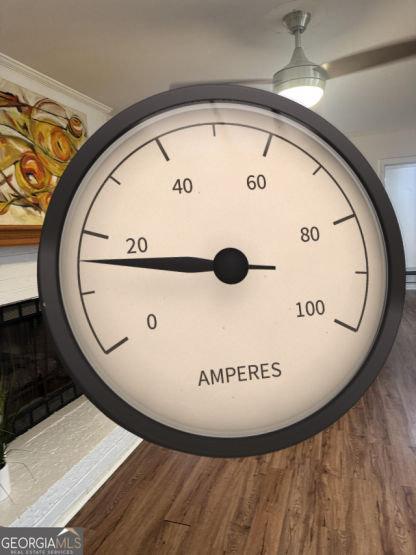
15 A
